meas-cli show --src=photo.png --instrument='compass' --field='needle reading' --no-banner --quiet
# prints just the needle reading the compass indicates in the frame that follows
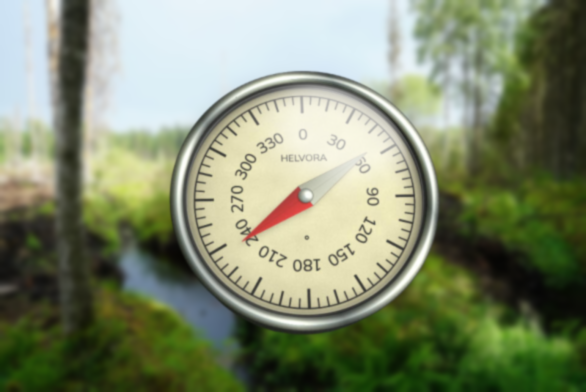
235 °
